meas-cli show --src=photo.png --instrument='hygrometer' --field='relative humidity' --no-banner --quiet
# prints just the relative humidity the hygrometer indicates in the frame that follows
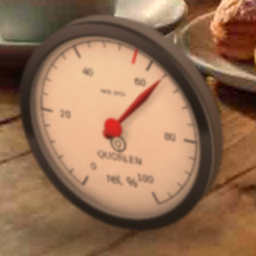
64 %
